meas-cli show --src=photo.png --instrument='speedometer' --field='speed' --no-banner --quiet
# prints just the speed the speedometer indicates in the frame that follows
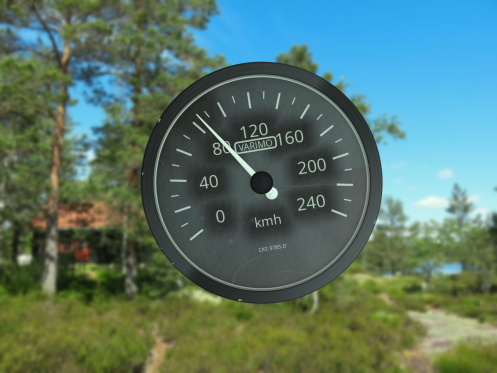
85 km/h
